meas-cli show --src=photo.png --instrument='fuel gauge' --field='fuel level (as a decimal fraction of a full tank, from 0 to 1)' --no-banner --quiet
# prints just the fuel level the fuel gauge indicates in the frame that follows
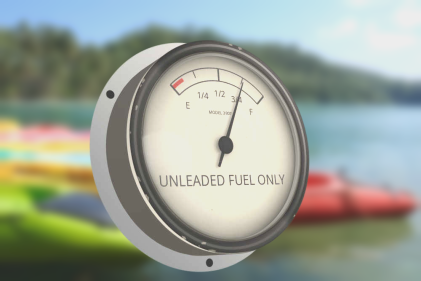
0.75
